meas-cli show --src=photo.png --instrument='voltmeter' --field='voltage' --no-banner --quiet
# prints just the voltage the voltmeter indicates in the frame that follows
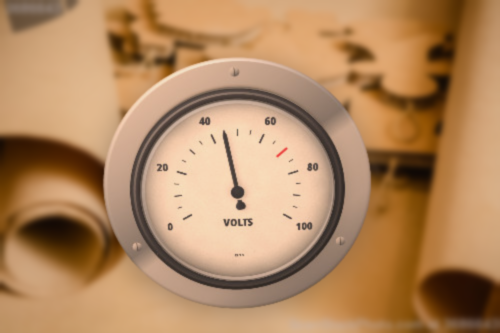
45 V
